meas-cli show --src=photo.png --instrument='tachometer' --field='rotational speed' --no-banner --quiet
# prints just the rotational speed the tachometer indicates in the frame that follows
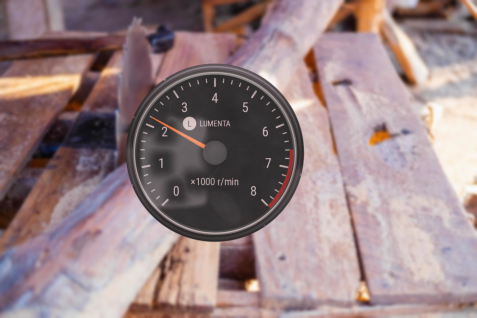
2200 rpm
